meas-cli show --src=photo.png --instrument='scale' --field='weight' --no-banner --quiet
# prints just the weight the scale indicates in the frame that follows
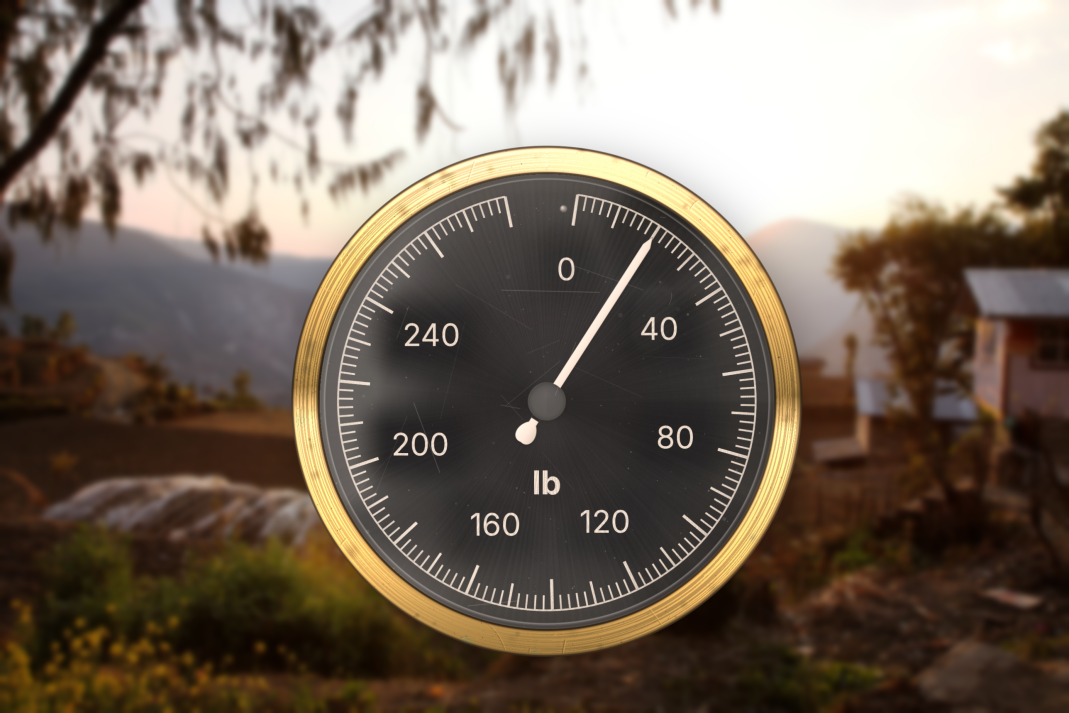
20 lb
